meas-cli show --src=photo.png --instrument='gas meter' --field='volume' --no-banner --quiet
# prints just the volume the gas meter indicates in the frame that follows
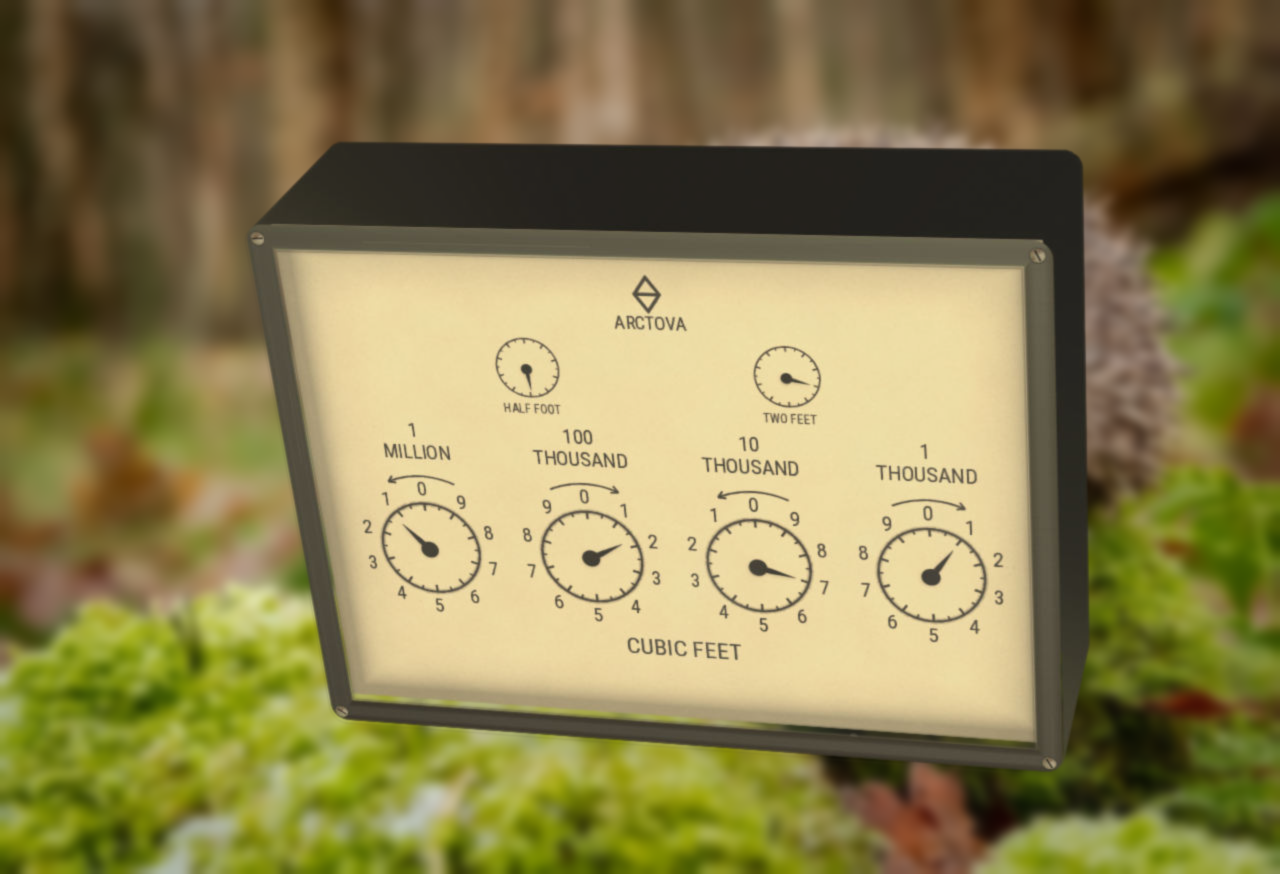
117100 ft³
